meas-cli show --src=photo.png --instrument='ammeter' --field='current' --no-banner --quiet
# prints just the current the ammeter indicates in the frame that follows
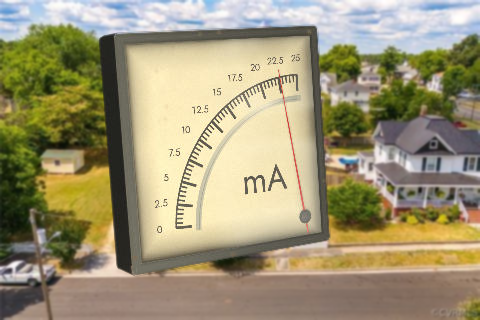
22.5 mA
